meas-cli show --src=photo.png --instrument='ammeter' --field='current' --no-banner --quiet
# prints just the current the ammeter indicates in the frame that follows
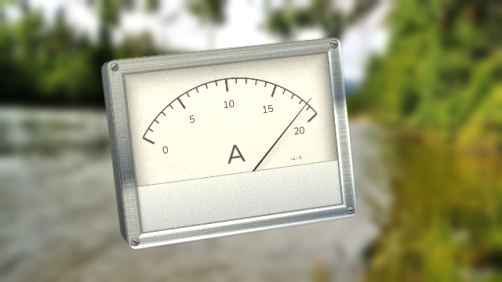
18.5 A
